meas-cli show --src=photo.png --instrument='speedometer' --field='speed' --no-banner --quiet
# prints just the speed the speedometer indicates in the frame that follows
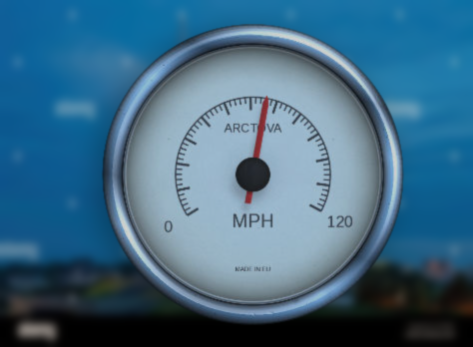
66 mph
